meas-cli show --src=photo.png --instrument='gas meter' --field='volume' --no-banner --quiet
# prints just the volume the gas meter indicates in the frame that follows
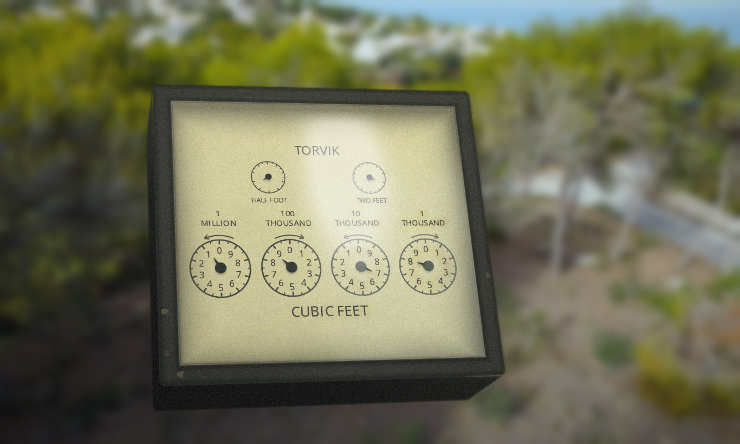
86800 ft³
